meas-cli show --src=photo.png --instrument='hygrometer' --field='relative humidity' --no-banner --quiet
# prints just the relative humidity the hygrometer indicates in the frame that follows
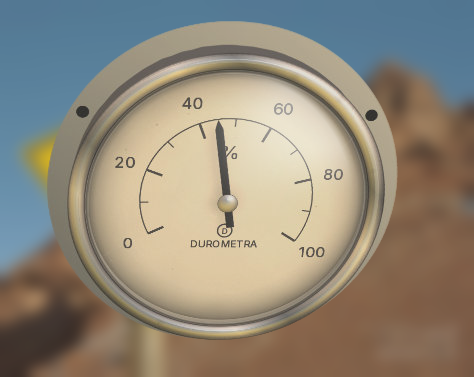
45 %
